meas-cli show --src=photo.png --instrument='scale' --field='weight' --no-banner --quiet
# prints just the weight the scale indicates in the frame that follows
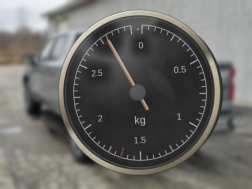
2.8 kg
